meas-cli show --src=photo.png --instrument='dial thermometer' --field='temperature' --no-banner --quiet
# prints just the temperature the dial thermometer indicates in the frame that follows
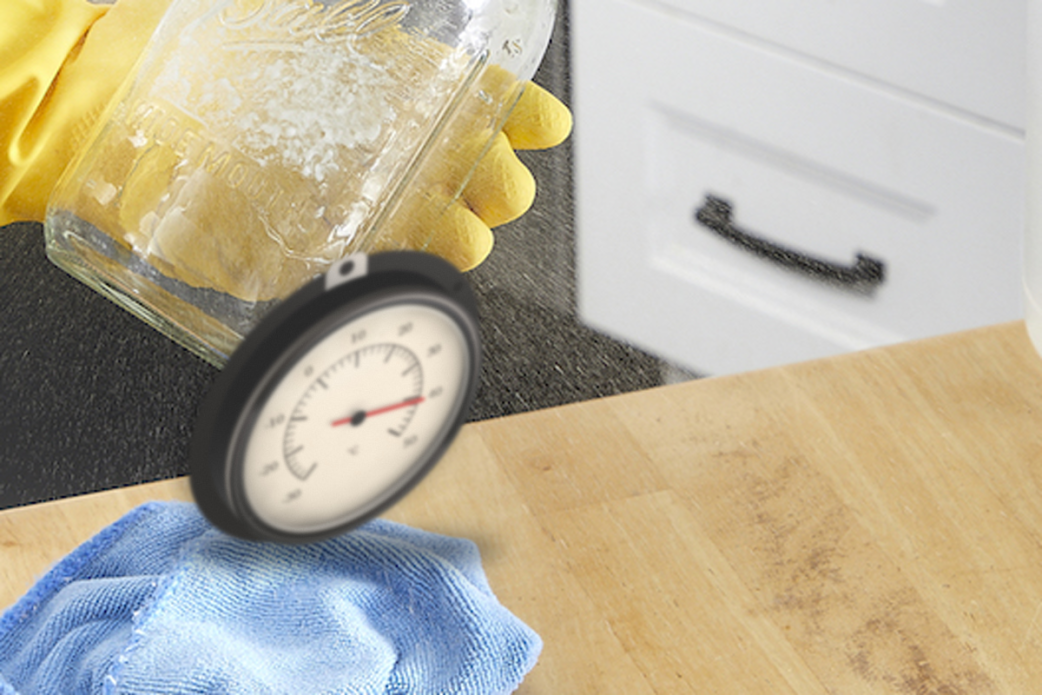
40 °C
